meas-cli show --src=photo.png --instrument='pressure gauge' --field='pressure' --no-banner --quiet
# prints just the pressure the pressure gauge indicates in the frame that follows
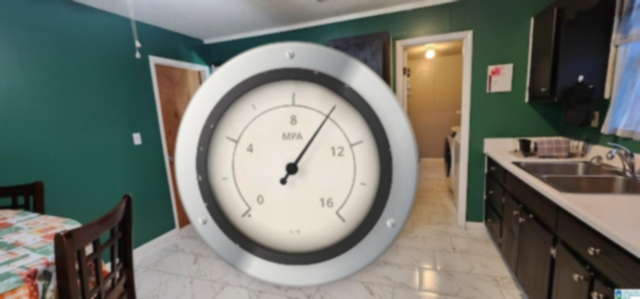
10 MPa
